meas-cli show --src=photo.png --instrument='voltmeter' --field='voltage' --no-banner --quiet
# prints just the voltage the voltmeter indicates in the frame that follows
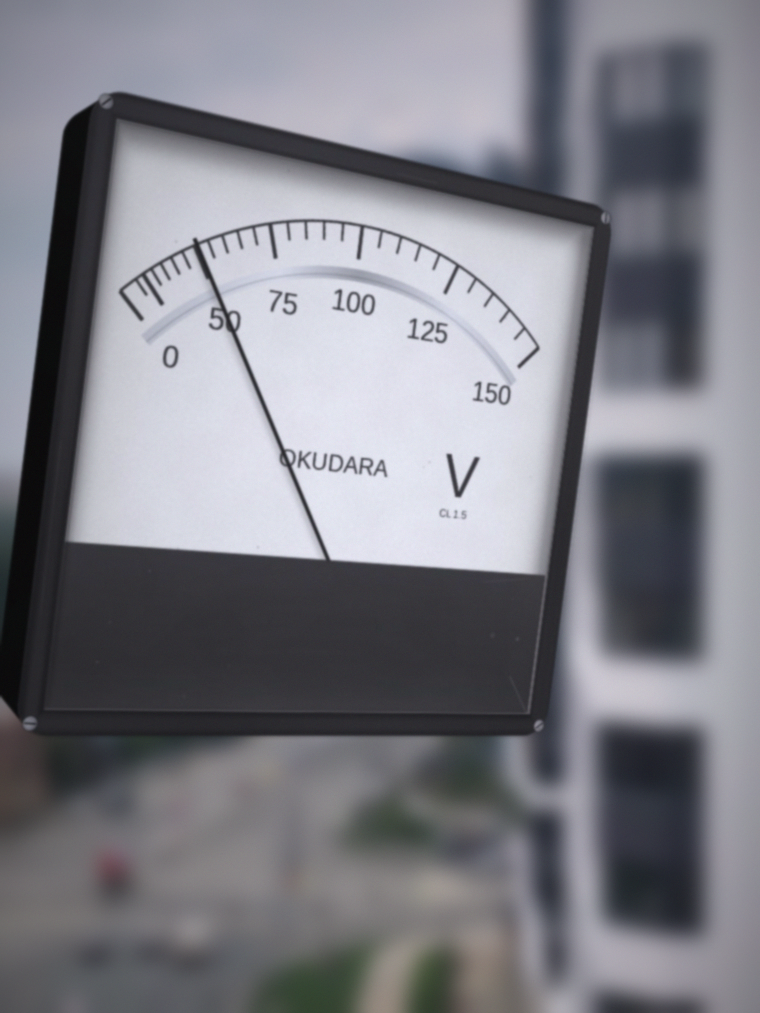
50 V
